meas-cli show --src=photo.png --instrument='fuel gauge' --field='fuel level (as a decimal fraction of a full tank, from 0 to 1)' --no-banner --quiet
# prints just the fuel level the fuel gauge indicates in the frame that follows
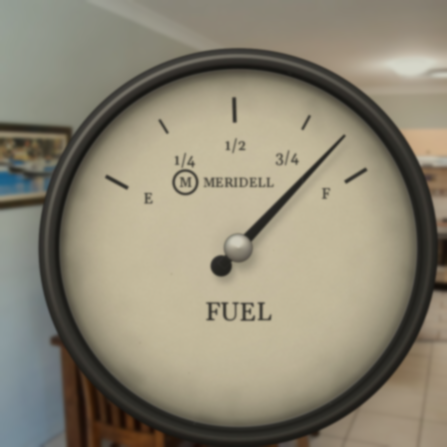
0.875
